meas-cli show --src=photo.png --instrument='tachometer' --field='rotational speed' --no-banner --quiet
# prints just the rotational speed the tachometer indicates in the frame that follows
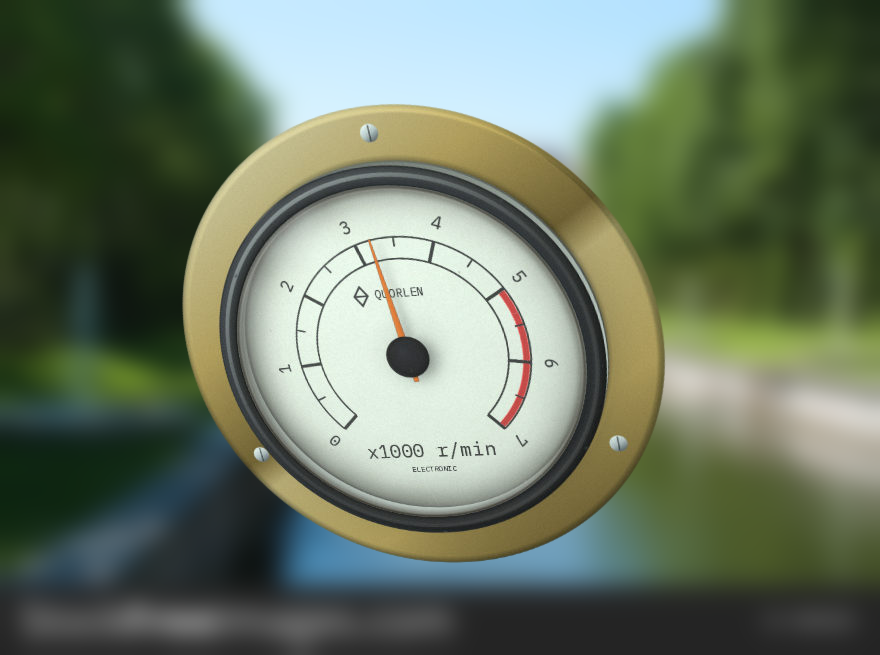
3250 rpm
